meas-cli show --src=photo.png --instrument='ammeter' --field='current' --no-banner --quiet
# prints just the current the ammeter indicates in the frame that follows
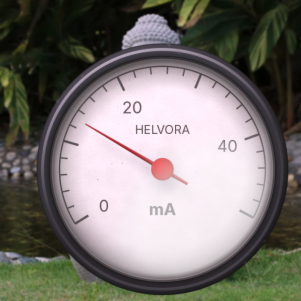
13 mA
